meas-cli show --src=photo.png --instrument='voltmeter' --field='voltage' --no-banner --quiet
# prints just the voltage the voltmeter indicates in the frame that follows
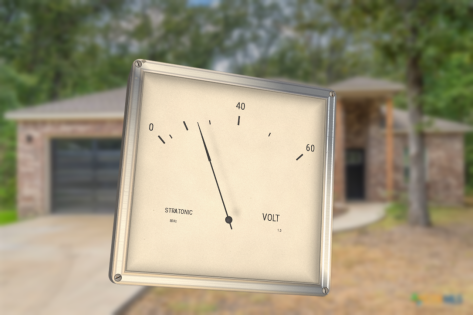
25 V
